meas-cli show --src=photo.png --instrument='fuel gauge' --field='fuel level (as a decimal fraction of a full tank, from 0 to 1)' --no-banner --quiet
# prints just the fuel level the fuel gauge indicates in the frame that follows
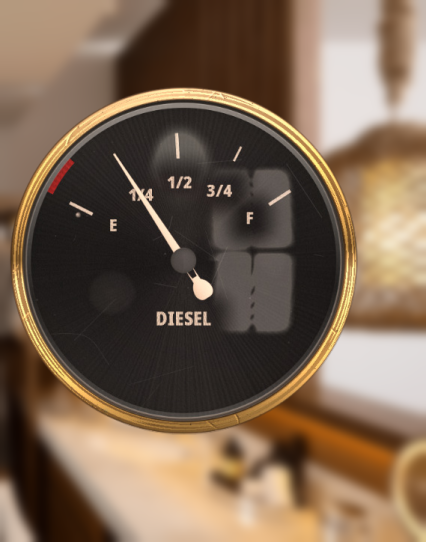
0.25
